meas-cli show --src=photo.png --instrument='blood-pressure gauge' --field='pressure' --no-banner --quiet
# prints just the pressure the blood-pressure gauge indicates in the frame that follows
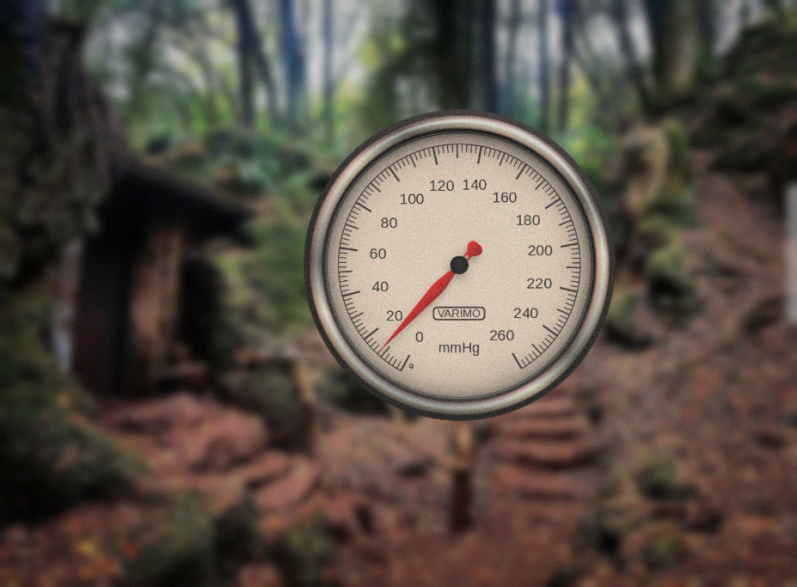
12 mmHg
